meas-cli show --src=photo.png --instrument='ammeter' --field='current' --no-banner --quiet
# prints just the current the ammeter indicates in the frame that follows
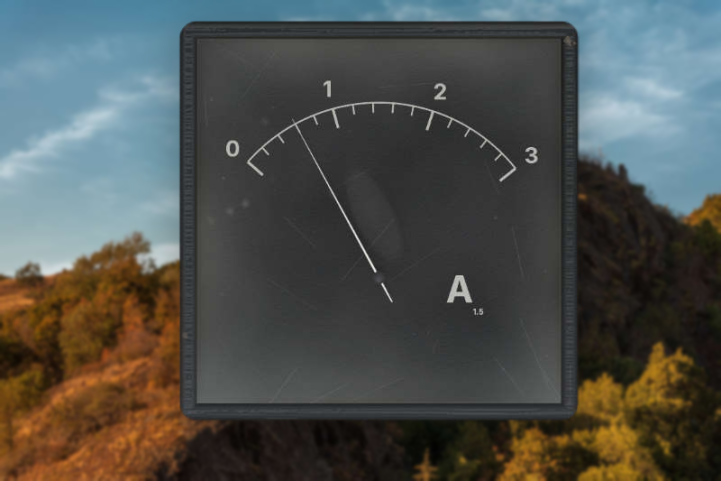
0.6 A
